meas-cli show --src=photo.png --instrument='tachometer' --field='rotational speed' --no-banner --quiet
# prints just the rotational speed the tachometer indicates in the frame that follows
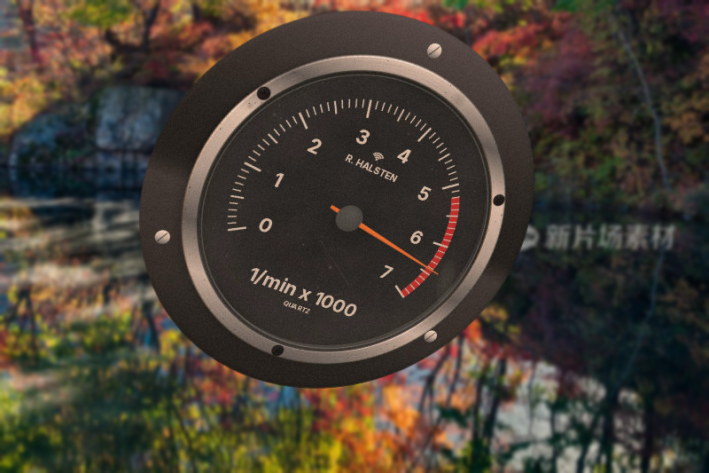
6400 rpm
